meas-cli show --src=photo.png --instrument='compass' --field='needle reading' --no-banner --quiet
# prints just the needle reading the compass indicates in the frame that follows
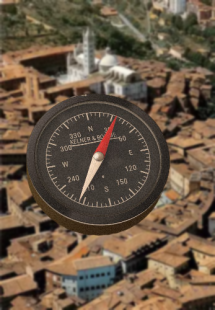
35 °
